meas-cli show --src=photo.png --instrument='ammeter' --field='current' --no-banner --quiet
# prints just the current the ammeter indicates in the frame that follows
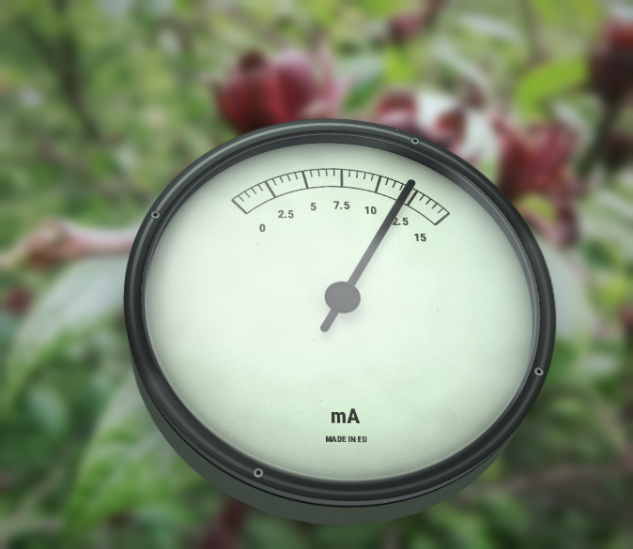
12 mA
